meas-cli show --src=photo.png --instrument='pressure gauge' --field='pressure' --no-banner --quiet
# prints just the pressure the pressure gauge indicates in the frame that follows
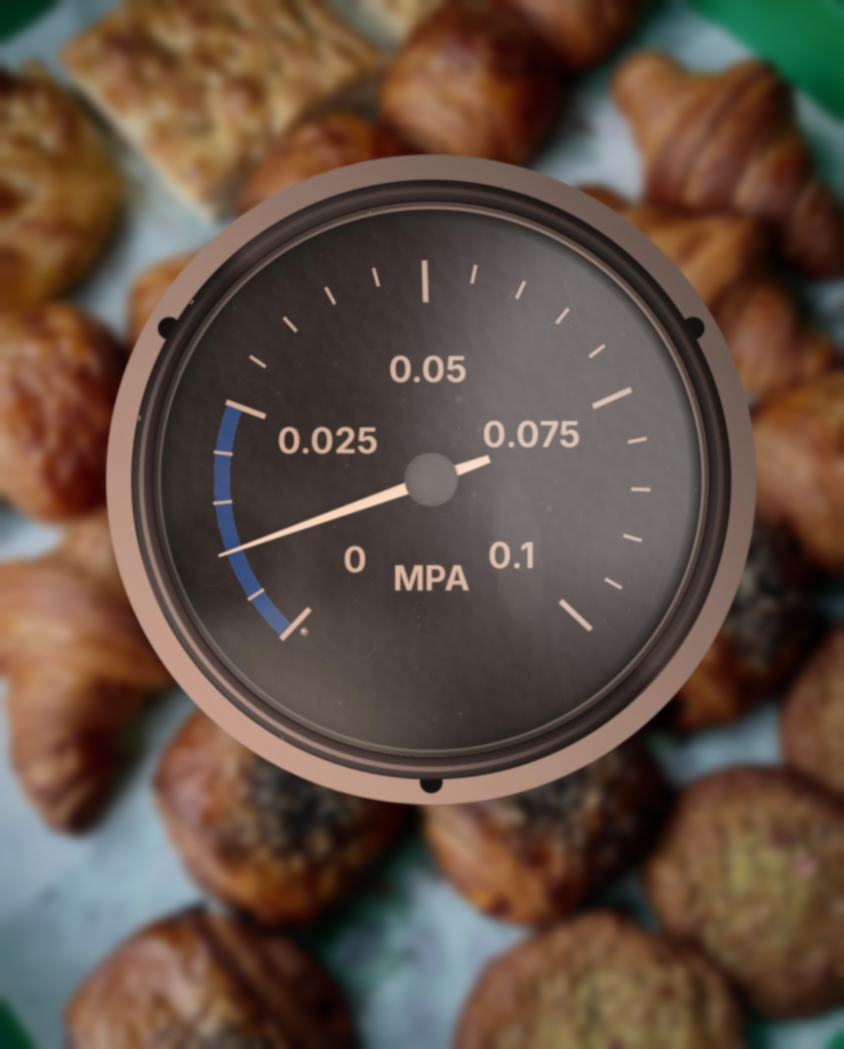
0.01 MPa
